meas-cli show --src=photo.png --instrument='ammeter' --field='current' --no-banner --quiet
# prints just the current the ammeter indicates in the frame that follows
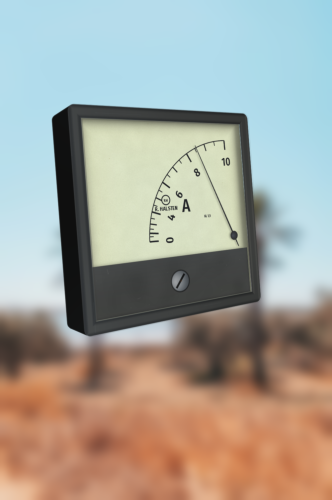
8.5 A
